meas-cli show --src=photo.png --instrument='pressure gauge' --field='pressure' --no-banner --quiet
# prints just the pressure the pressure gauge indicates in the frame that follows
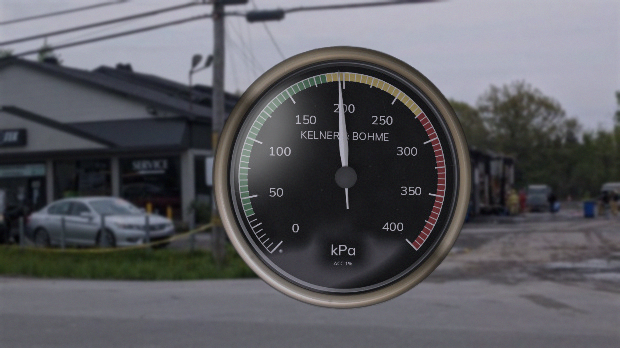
195 kPa
